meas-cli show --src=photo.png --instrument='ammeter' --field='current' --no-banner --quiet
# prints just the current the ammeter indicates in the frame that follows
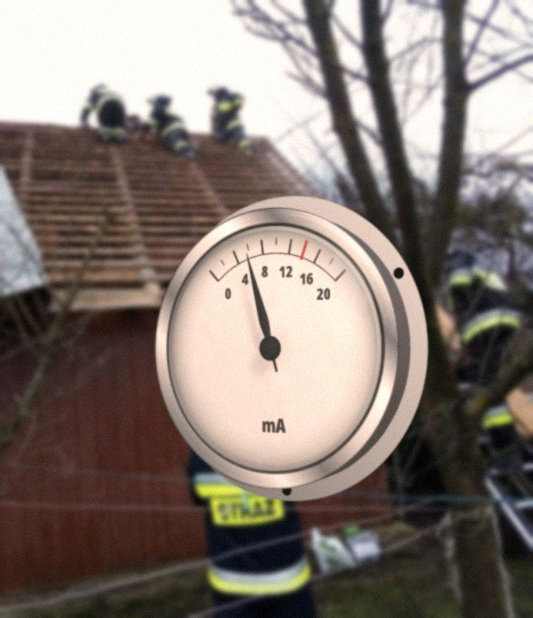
6 mA
